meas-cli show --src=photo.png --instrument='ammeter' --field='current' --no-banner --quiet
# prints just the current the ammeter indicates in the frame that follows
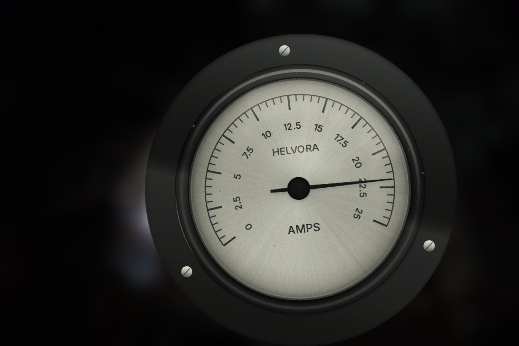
22 A
